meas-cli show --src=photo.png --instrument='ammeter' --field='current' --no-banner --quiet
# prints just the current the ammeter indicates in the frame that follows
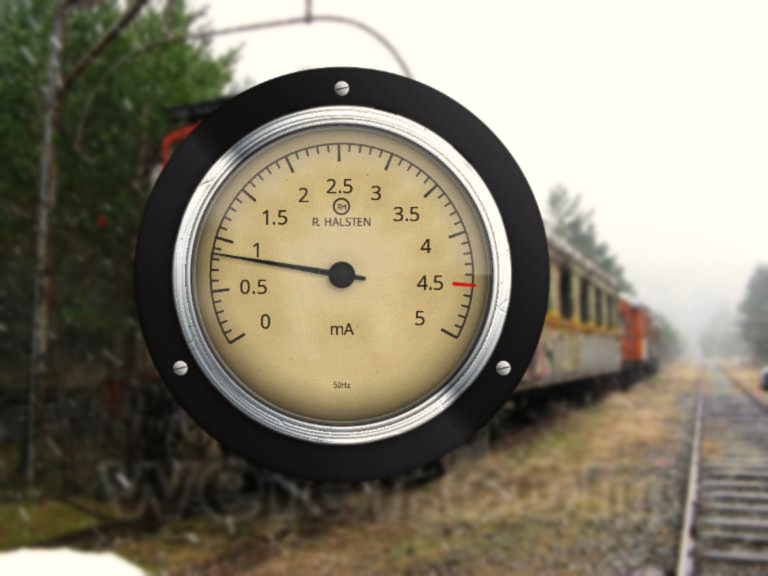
0.85 mA
